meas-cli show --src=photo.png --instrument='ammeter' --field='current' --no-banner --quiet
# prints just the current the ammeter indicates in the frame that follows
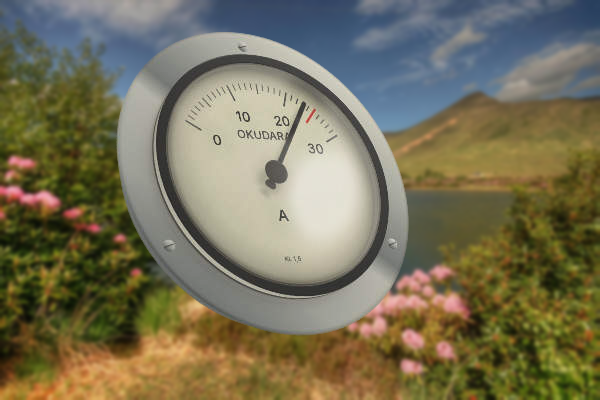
23 A
